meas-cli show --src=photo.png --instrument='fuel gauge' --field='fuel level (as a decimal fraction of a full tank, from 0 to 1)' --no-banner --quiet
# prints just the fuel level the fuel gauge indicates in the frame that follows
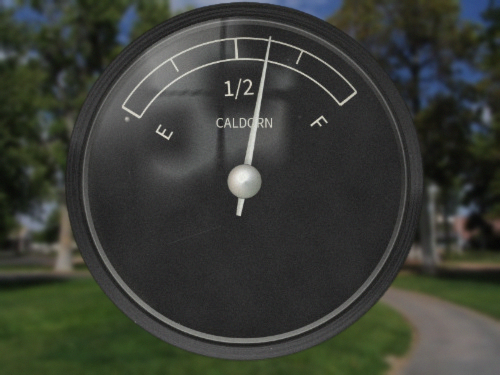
0.625
